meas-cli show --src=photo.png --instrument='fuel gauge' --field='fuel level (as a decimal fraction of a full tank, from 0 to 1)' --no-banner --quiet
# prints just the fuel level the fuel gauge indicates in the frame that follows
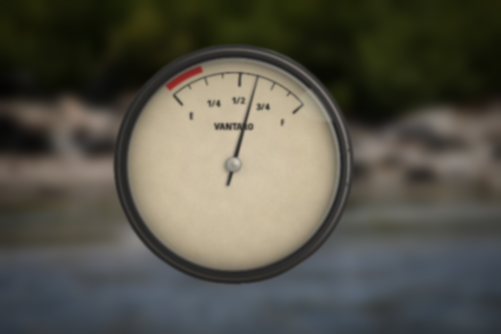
0.625
